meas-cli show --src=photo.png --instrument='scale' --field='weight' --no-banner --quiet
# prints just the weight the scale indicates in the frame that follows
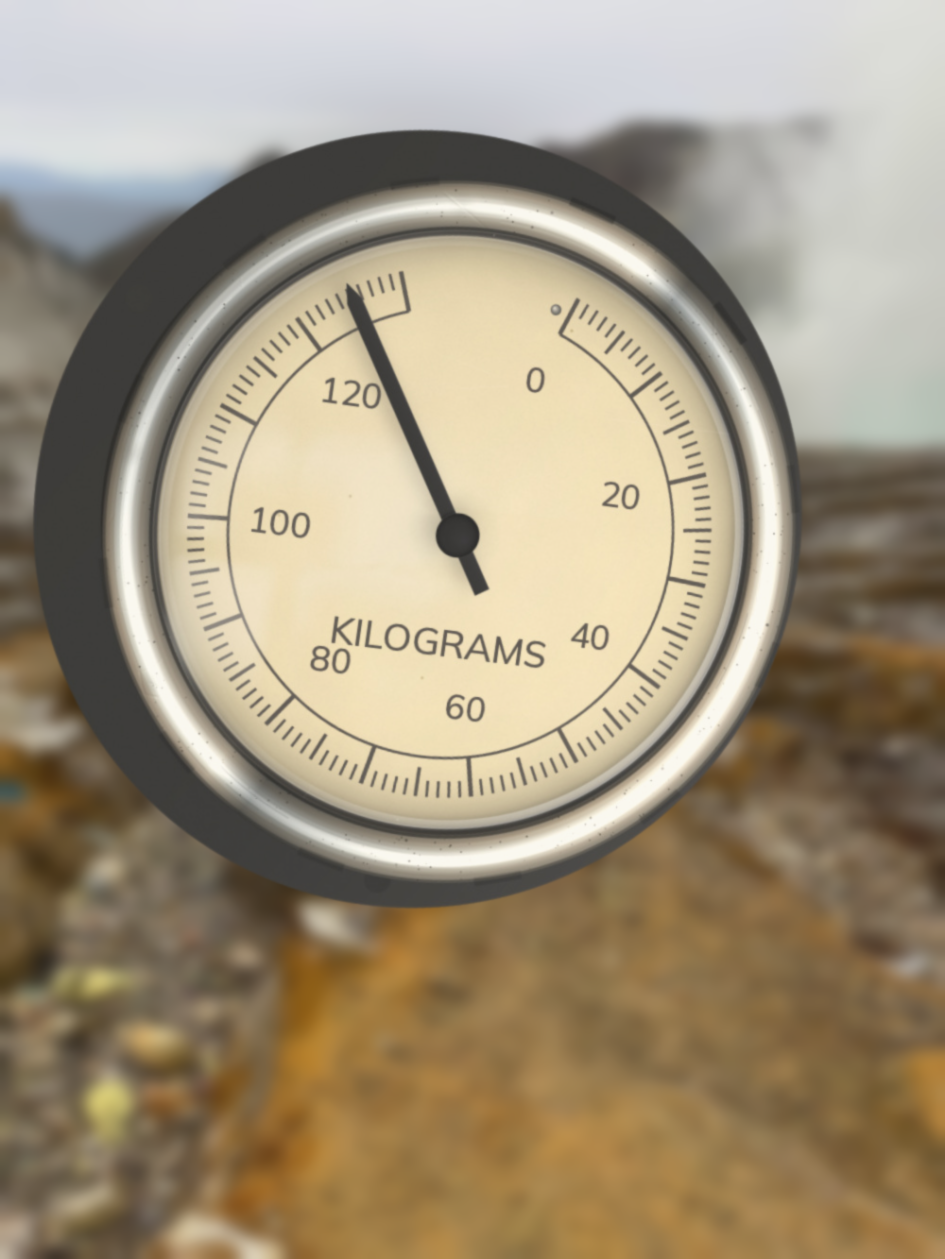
125 kg
